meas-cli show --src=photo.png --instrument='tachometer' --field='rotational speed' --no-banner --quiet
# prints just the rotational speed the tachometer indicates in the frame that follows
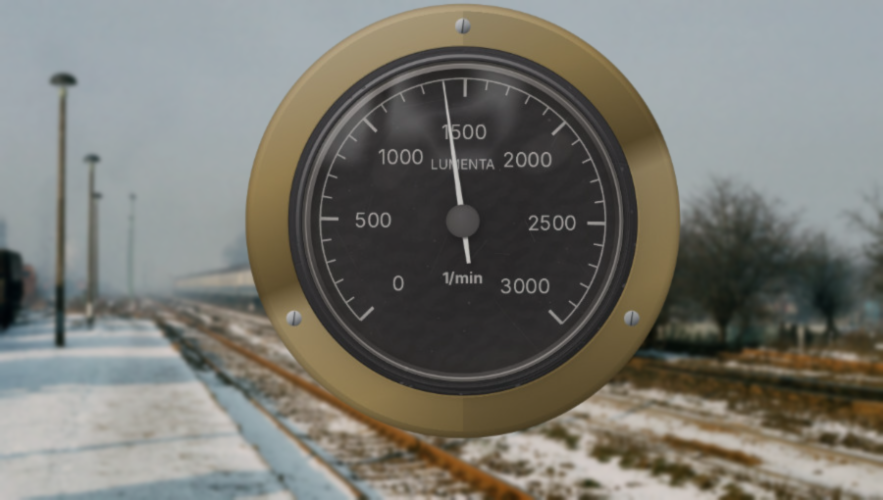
1400 rpm
